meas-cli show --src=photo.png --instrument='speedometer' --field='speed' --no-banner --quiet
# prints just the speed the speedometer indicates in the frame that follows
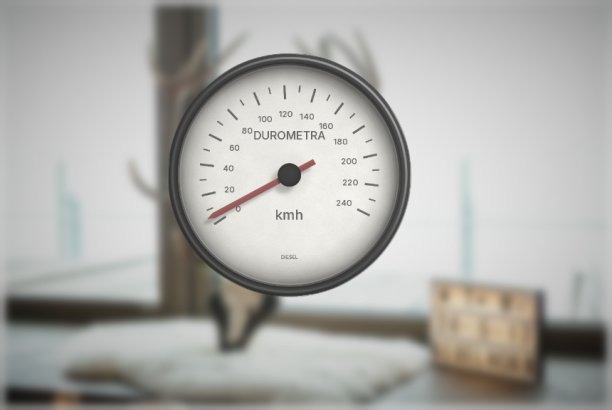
5 km/h
